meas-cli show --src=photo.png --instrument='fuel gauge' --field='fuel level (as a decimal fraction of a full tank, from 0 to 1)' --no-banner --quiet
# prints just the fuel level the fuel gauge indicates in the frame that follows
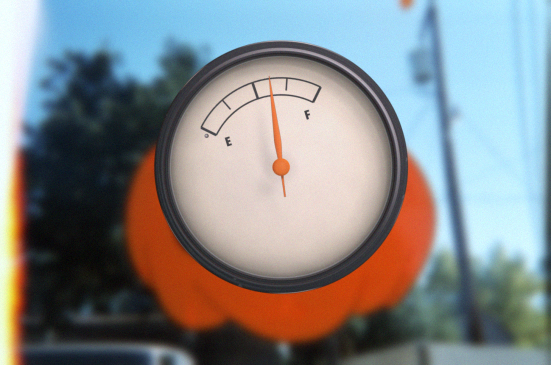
0.625
